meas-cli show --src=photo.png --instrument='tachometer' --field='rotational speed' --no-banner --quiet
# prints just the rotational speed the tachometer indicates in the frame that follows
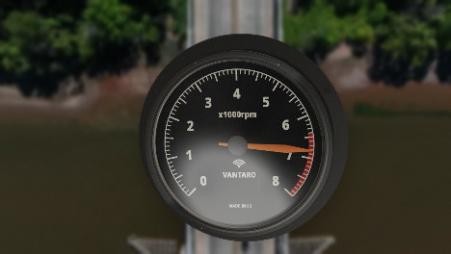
6800 rpm
